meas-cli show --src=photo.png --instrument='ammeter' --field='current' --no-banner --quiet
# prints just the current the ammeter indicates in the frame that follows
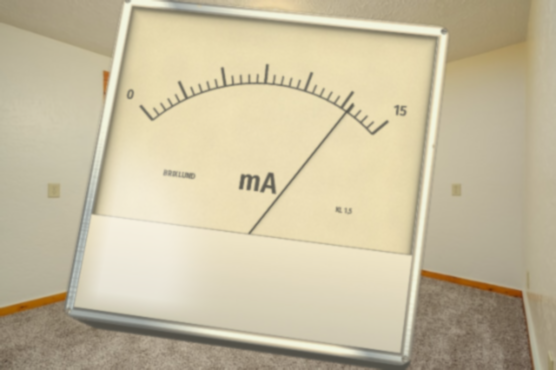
13 mA
